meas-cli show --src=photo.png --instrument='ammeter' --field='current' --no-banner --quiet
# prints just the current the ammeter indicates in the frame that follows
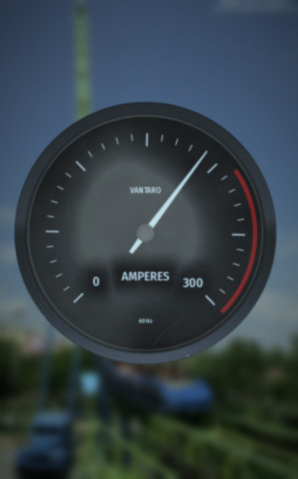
190 A
